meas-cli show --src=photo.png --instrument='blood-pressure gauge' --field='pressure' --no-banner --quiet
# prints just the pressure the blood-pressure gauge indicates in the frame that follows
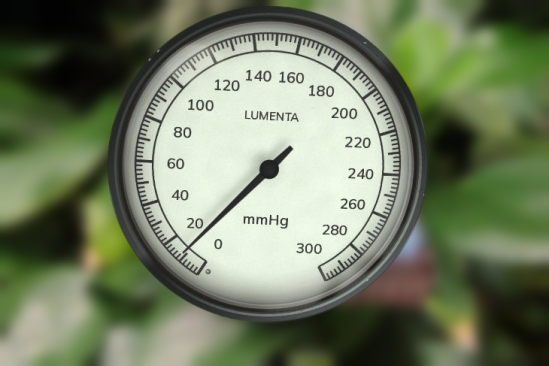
12 mmHg
